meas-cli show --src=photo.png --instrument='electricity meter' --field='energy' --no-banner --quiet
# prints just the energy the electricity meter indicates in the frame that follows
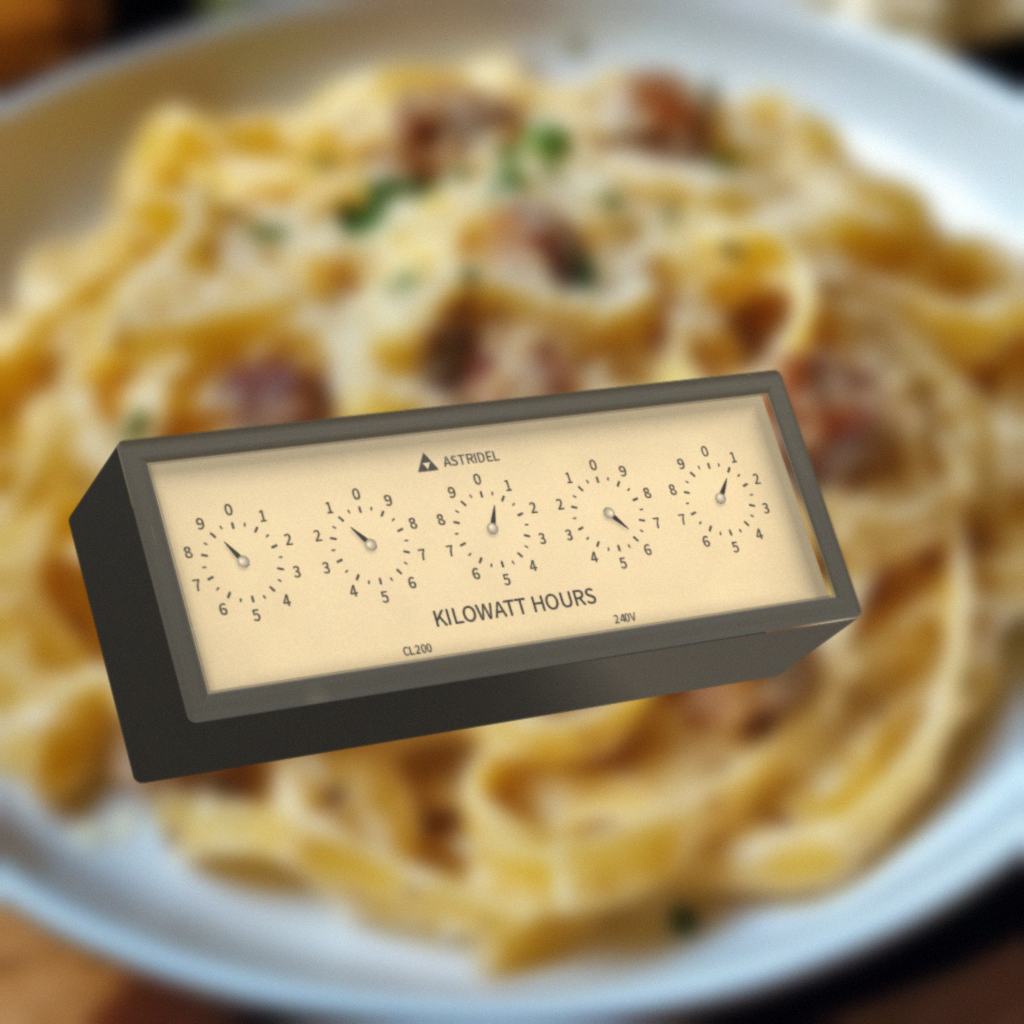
91061 kWh
